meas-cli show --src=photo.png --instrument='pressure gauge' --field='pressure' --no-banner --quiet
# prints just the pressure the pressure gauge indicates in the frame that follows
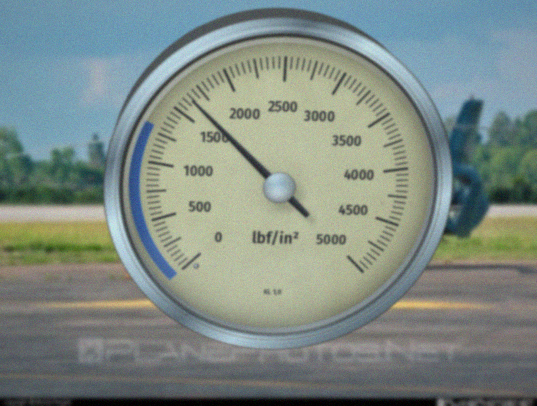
1650 psi
